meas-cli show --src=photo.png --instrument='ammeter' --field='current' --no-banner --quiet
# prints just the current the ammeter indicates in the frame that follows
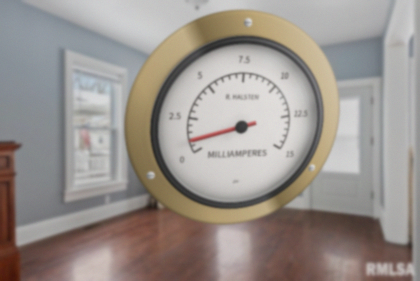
1 mA
